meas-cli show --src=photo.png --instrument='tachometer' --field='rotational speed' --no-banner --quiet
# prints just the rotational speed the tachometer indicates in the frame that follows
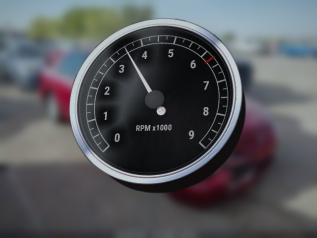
3500 rpm
